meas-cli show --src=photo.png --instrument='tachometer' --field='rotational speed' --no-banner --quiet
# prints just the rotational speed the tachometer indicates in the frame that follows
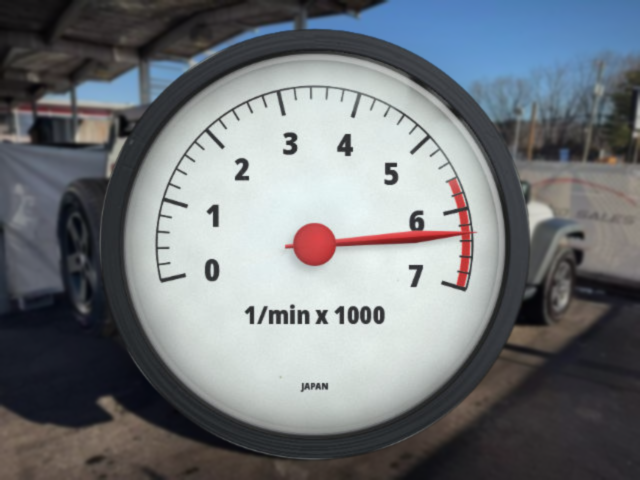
6300 rpm
